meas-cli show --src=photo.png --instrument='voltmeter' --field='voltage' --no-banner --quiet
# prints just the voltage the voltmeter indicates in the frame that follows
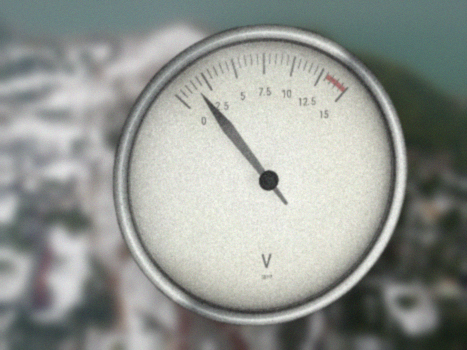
1.5 V
